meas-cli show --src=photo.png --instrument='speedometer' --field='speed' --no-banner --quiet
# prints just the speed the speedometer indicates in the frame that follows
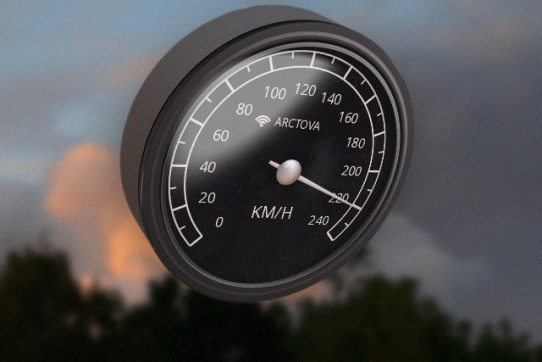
220 km/h
